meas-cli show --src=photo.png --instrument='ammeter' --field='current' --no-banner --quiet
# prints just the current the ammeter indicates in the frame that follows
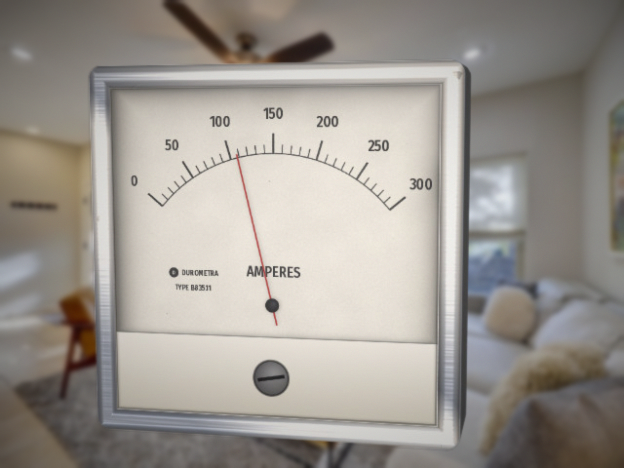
110 A
